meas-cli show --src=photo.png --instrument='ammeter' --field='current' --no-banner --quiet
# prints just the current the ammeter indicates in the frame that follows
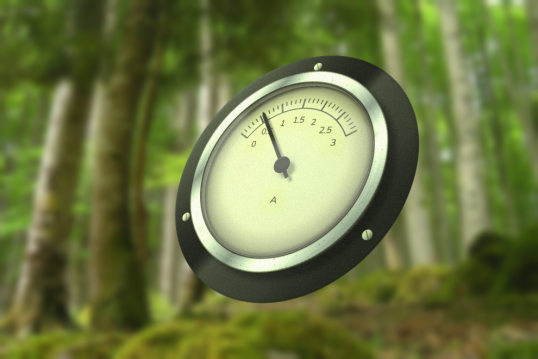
0.6 A
